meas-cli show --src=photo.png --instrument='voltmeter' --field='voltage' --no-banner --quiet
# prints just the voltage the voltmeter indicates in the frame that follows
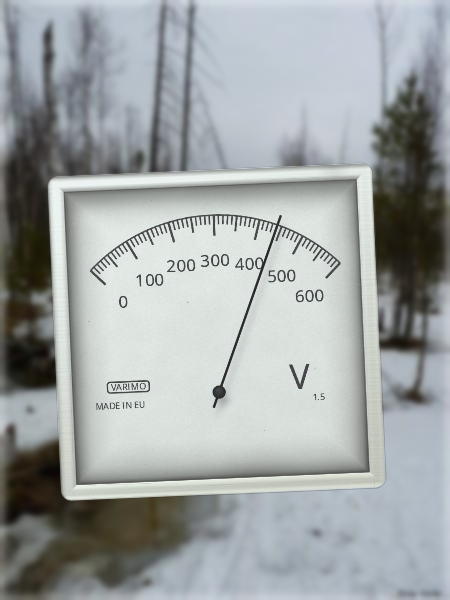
440 V
